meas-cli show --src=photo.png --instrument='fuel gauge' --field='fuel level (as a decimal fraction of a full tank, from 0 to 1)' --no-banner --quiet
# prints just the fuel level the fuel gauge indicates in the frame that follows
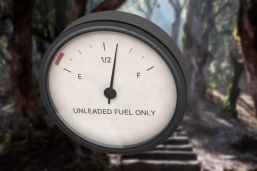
0.625
